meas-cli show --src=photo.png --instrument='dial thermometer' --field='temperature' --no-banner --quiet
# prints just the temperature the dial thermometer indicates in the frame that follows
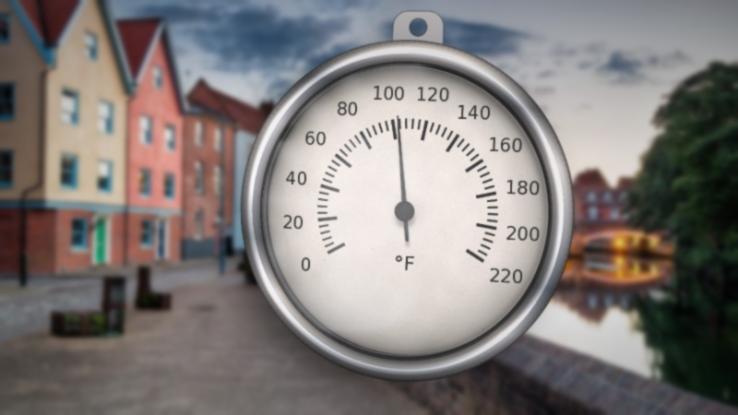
104 °F
